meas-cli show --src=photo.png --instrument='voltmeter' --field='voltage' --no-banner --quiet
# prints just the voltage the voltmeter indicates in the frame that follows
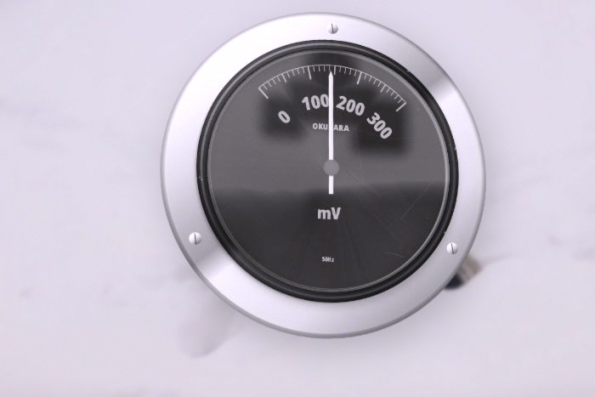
140 mV
